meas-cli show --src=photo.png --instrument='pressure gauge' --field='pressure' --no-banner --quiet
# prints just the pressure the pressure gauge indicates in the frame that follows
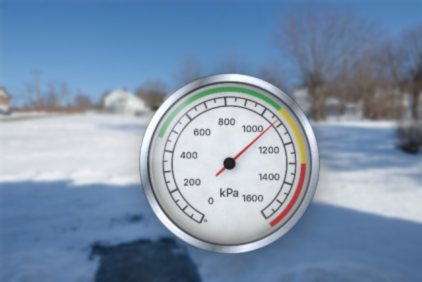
1075 kPa
